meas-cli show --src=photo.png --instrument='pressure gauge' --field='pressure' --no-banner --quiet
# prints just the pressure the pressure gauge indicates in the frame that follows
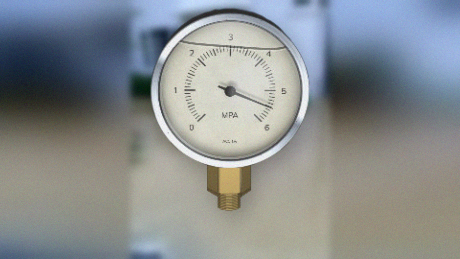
5.5 MPa
